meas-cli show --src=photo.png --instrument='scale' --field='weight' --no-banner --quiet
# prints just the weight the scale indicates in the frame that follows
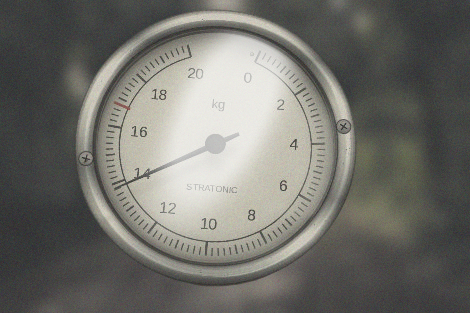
13.8 kg
